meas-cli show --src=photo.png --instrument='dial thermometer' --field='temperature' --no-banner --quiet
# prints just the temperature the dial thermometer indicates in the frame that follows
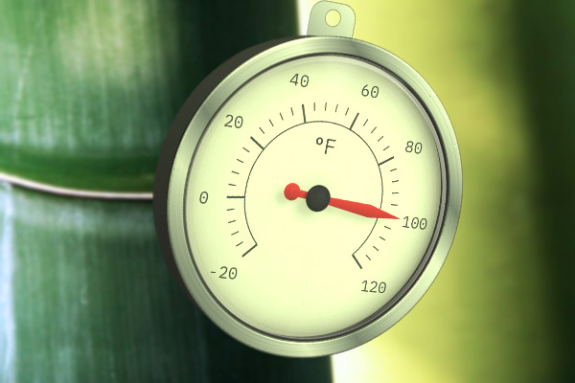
100 °F
